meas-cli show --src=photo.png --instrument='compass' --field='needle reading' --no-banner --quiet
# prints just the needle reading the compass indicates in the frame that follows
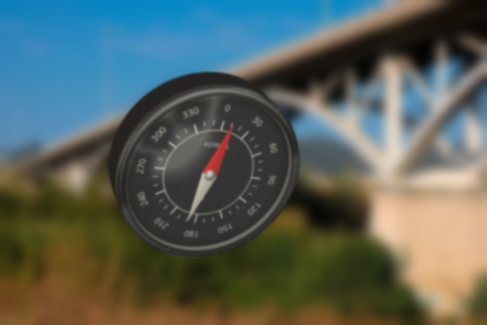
10 °
